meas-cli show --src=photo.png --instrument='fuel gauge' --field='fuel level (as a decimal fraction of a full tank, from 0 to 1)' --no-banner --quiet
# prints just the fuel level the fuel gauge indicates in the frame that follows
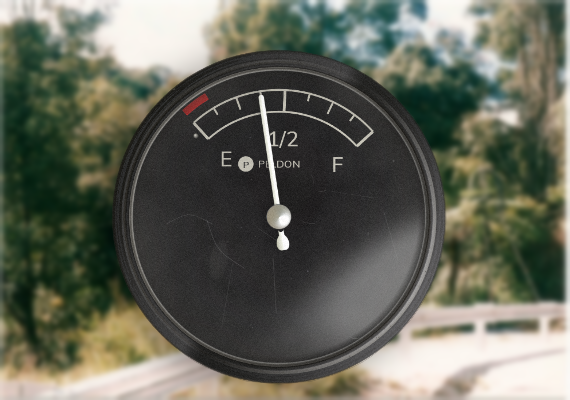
0.375
